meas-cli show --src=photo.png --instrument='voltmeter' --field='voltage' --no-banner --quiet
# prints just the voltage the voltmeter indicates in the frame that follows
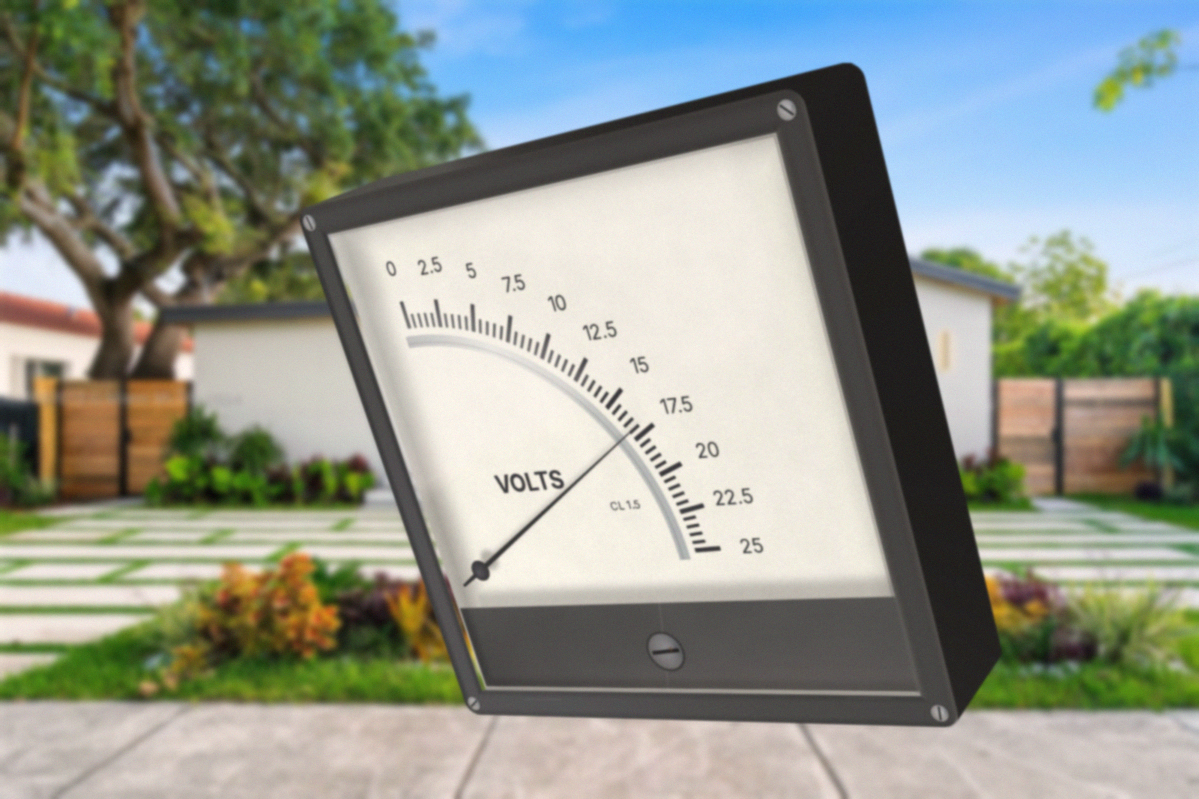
17 V
